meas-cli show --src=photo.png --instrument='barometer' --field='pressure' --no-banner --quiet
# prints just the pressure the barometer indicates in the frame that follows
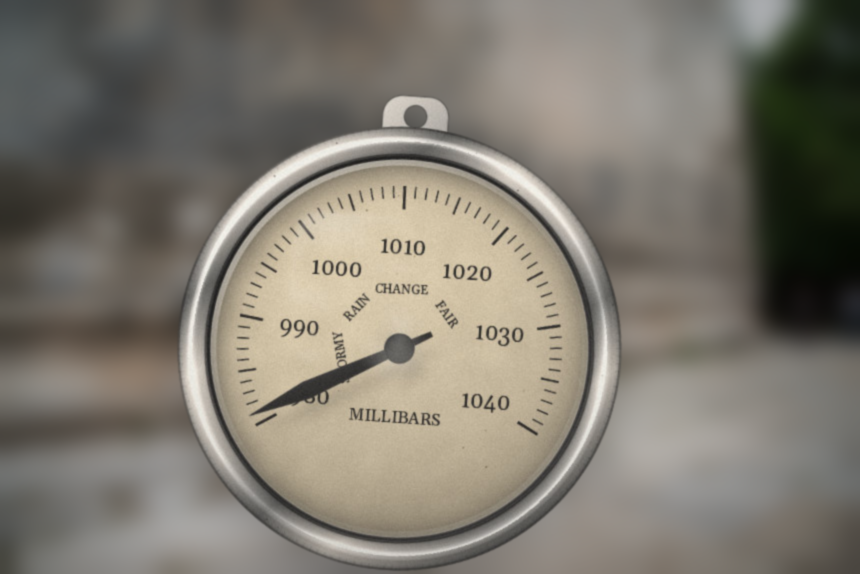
981 mbar
